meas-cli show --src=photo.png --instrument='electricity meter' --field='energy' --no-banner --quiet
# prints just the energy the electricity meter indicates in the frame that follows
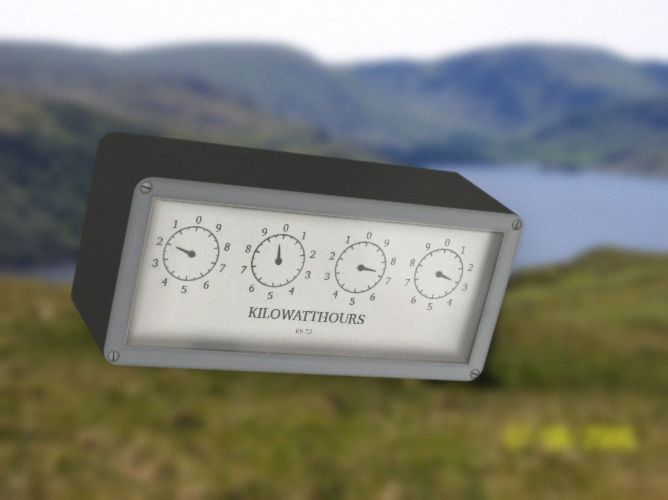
1973 kWh
